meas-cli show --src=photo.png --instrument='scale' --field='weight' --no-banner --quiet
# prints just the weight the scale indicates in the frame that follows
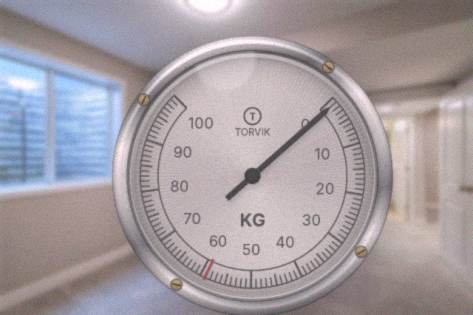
1 kg
